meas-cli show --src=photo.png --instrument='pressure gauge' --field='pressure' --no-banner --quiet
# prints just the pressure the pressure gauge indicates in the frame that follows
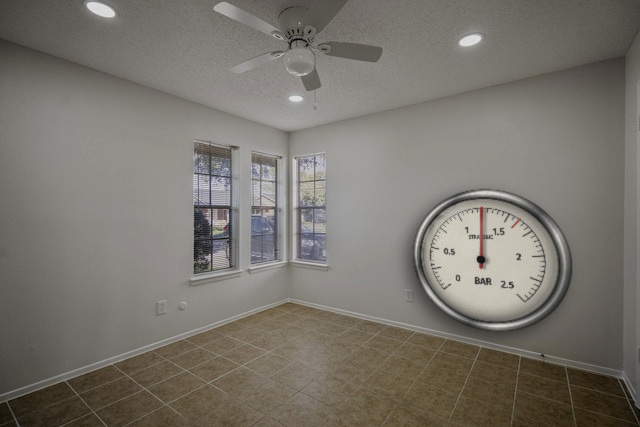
1.25 bar
